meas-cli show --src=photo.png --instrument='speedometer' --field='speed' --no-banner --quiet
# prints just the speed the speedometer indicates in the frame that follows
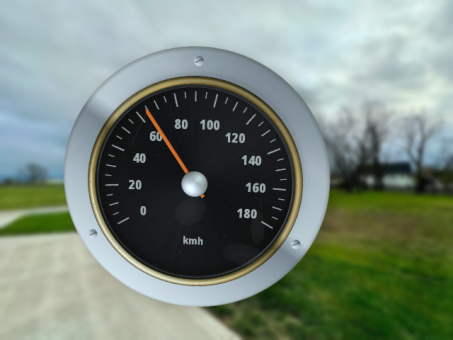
65 km/h
